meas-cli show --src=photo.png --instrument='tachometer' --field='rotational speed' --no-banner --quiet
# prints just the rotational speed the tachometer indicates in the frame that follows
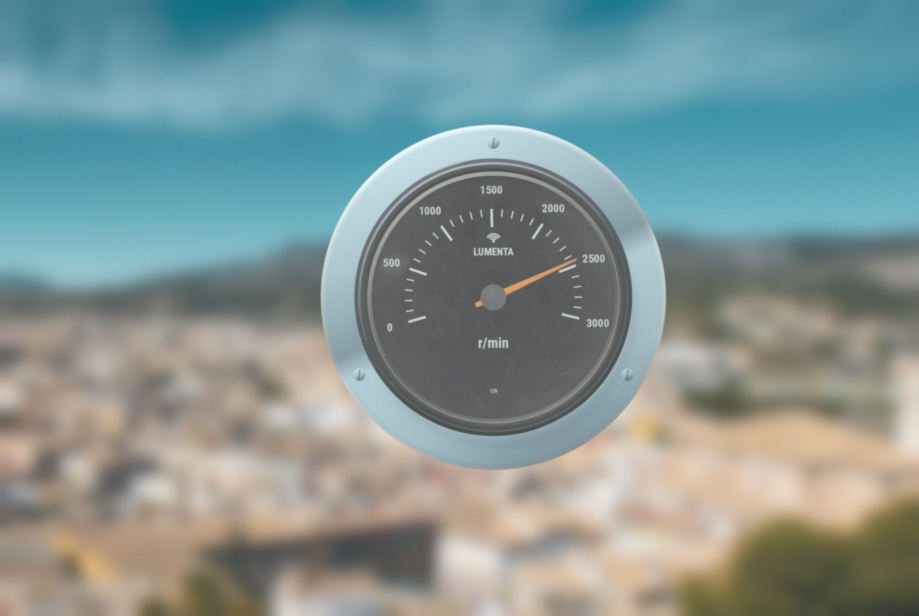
2450 rpm
